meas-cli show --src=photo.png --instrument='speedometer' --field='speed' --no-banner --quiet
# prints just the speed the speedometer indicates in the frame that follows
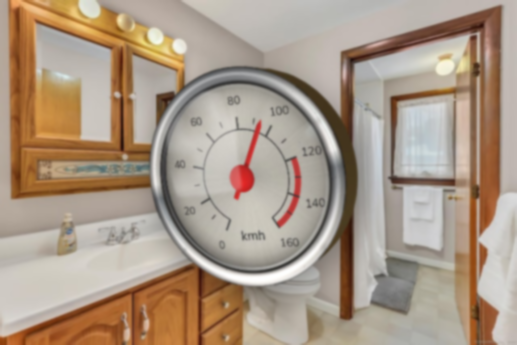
95 km/h
